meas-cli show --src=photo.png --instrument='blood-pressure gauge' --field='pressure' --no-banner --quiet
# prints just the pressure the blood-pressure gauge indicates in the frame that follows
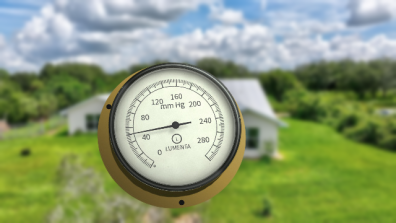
50 mmHg
